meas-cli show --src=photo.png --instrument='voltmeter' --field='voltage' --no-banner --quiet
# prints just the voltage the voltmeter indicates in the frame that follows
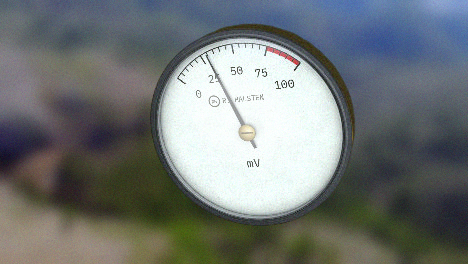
30 mV
